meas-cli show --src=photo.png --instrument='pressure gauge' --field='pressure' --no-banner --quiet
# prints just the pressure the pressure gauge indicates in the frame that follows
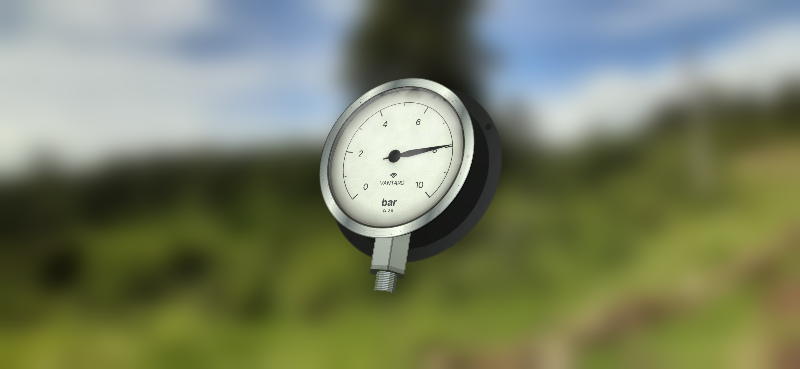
8 bar
